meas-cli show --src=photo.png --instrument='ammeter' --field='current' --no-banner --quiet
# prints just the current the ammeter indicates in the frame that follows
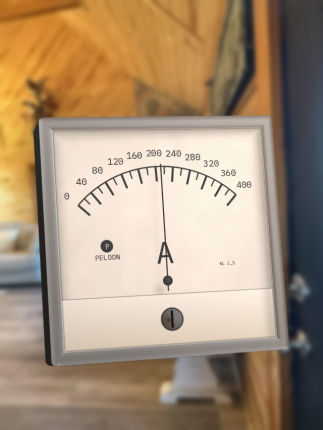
210 A
